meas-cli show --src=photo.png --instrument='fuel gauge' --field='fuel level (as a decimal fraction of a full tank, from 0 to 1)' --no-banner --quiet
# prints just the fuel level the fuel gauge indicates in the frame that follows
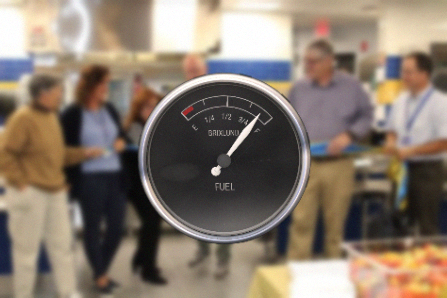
0.875
